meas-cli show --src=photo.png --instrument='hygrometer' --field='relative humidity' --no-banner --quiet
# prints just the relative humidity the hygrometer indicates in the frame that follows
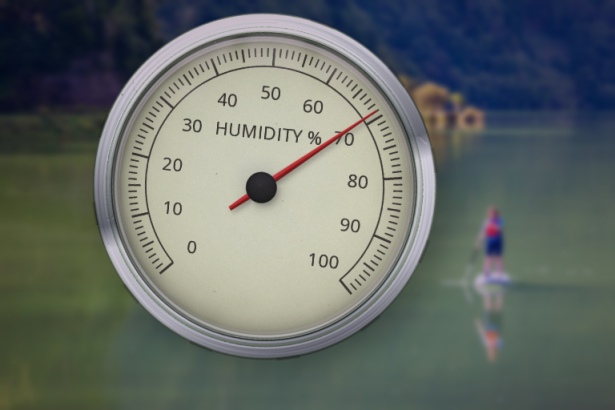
69 %
